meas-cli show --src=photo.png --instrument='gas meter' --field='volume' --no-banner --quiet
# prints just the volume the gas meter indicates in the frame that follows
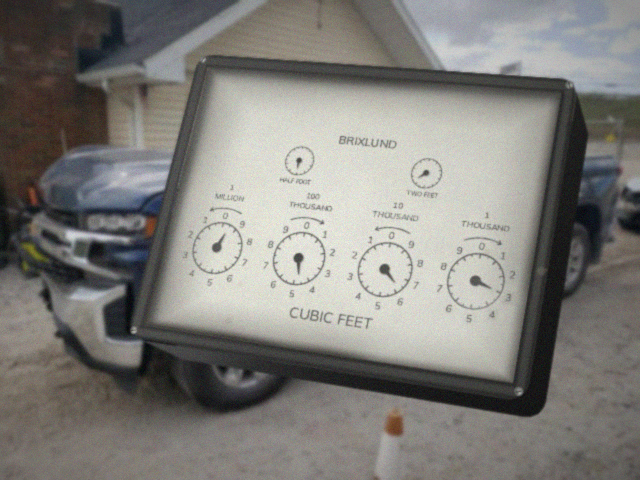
946300 ft³
